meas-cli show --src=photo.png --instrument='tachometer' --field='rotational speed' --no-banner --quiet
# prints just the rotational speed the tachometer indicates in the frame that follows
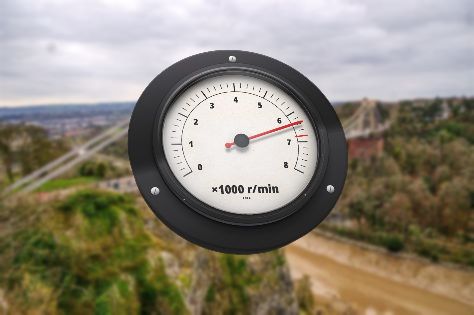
6400 rpm
